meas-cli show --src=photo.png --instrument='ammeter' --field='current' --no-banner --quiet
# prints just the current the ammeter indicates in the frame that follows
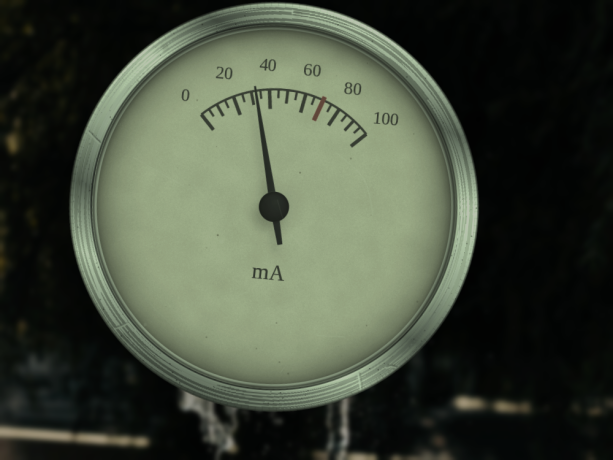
32.5 mA
